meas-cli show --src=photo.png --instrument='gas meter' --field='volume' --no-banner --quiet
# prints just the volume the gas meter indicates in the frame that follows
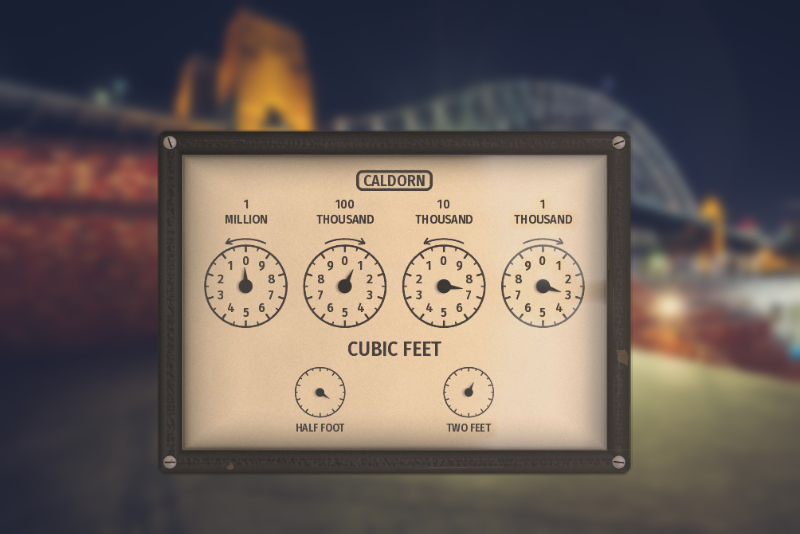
7300 ft³
